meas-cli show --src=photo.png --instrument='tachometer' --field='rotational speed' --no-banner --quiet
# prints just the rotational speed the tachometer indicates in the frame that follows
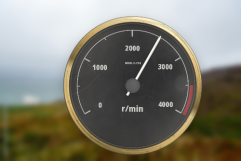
2500 rpm
